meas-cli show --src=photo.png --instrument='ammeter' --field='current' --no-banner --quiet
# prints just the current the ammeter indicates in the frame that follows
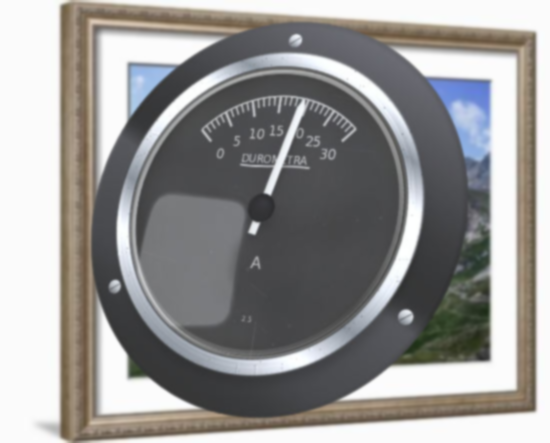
20 A
